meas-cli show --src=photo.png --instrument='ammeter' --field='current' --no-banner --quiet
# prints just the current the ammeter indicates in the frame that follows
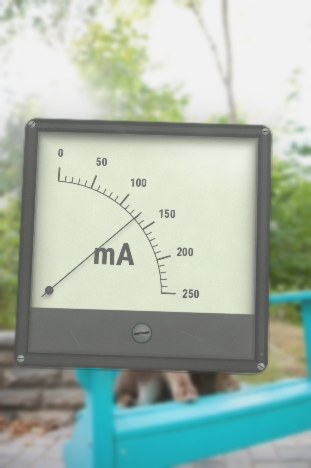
130 mA
